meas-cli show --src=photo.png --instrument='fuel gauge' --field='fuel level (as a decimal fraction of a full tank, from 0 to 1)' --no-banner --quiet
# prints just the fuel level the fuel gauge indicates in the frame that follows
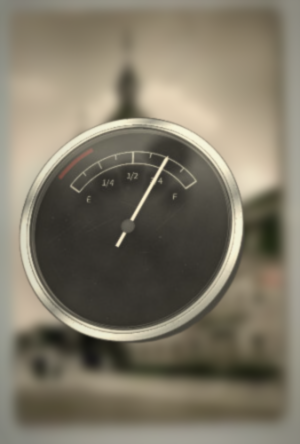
0.75
